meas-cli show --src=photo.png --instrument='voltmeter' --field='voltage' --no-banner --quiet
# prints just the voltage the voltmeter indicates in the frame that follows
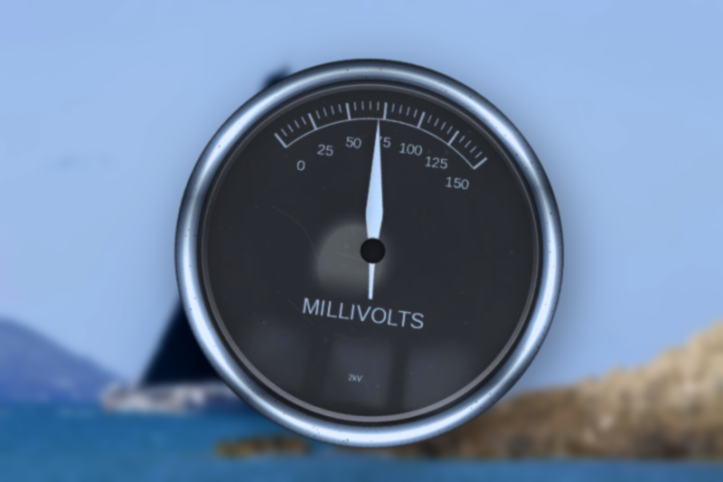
70 mV
